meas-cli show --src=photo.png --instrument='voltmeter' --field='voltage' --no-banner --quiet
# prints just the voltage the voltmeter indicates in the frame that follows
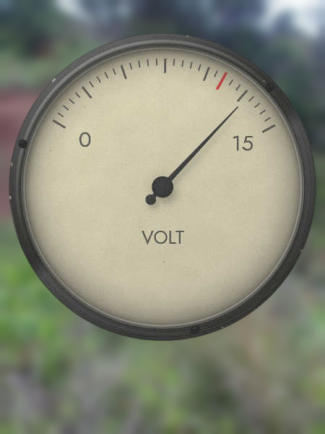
12.75 V
